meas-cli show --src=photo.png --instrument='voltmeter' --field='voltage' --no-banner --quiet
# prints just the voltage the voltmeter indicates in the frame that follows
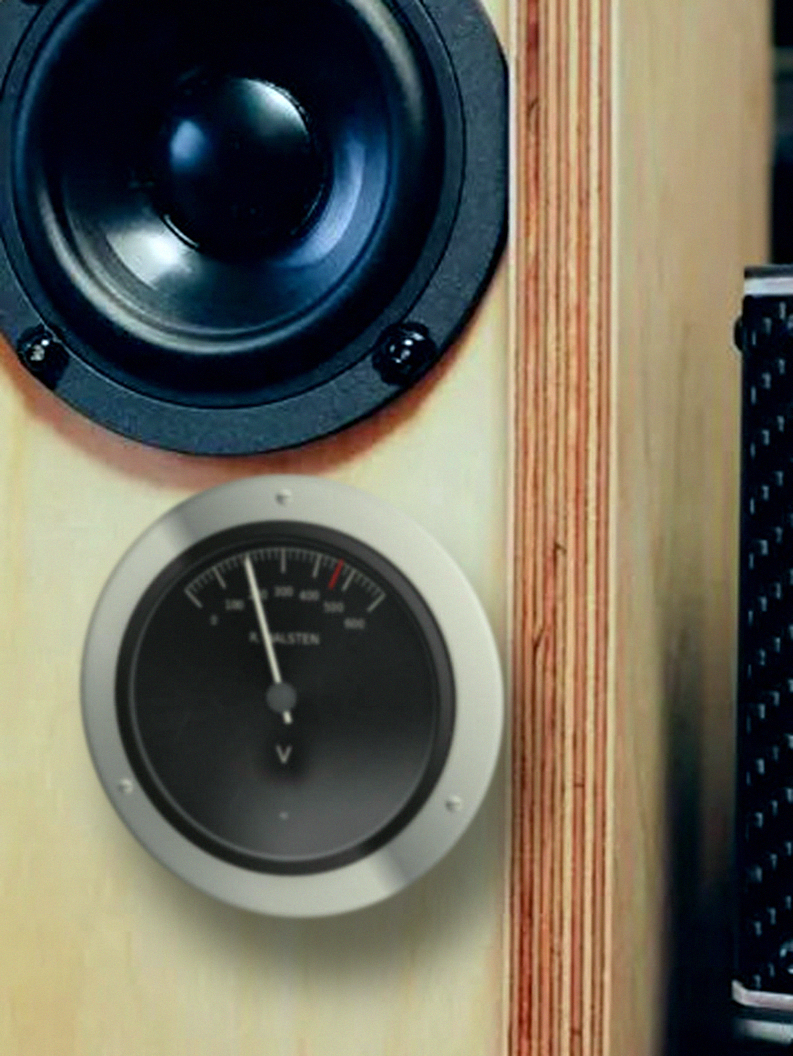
200 V
